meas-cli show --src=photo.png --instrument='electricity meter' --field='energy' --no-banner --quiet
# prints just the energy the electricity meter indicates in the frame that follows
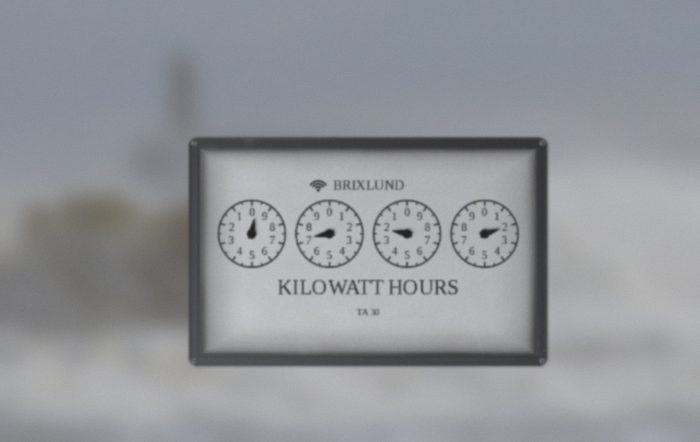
9722 kWh
